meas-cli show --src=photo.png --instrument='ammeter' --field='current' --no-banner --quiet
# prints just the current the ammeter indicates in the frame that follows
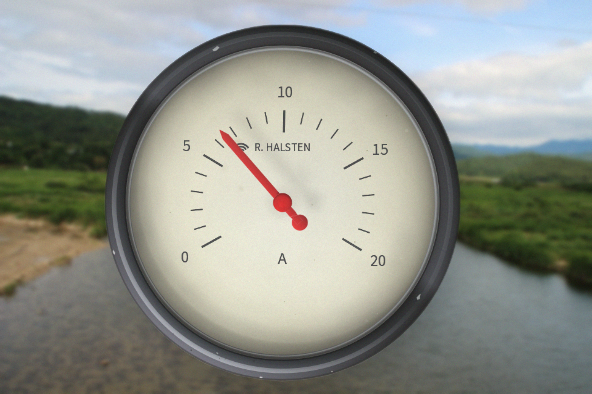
6.5 A
